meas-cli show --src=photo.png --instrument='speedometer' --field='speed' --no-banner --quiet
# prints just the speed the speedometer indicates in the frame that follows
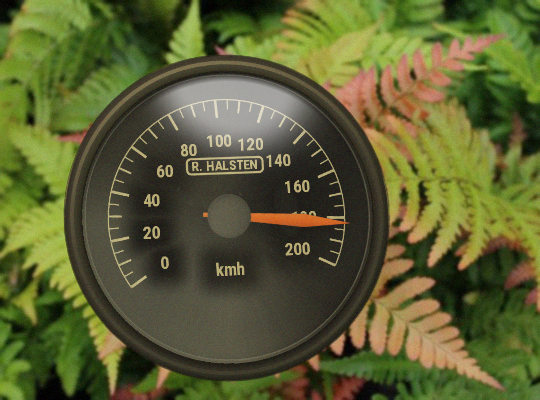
182.5 km/h
